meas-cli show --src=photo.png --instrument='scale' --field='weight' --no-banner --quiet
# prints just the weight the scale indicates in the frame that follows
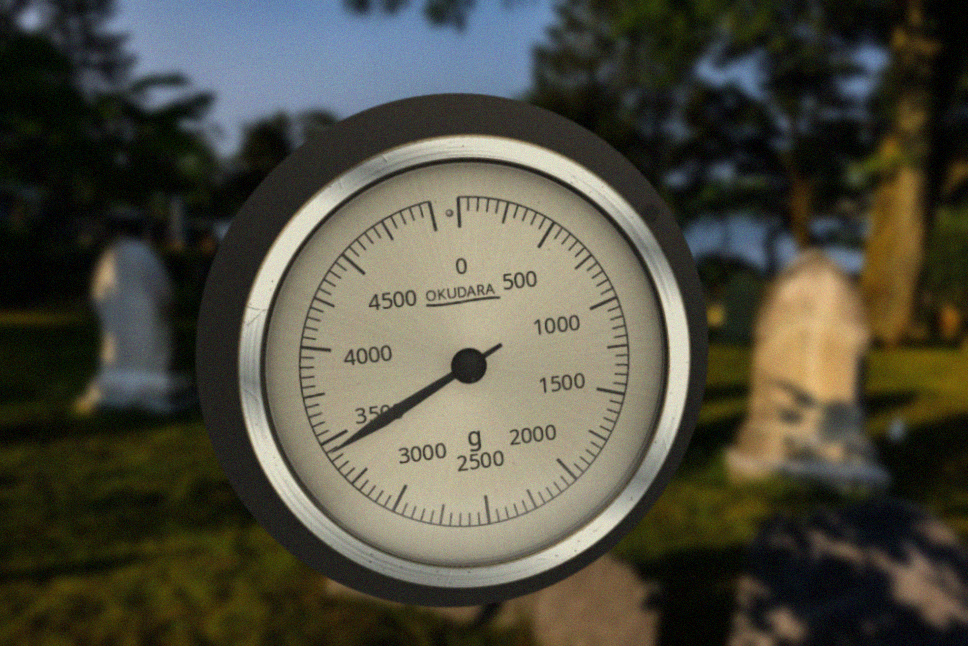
3450 g
